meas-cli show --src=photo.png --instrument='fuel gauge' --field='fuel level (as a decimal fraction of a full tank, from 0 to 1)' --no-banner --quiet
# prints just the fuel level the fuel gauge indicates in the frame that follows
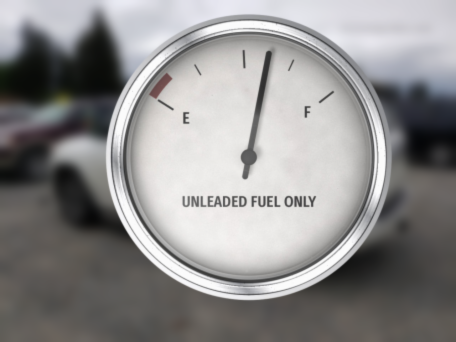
0.625
